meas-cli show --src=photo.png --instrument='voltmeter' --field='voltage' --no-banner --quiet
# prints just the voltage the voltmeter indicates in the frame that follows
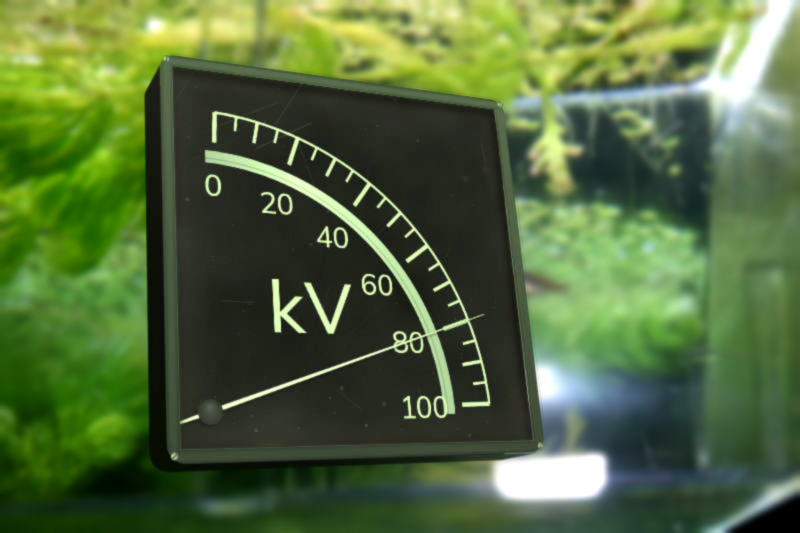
80 kV
